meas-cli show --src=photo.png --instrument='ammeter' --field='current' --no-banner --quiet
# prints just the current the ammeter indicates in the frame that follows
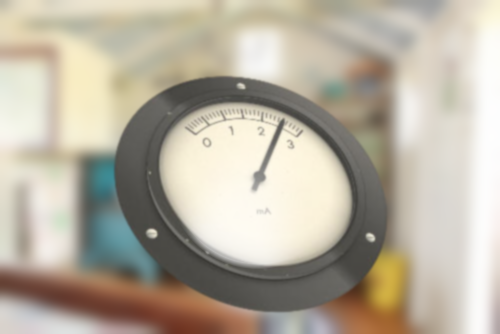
2.5 mA
